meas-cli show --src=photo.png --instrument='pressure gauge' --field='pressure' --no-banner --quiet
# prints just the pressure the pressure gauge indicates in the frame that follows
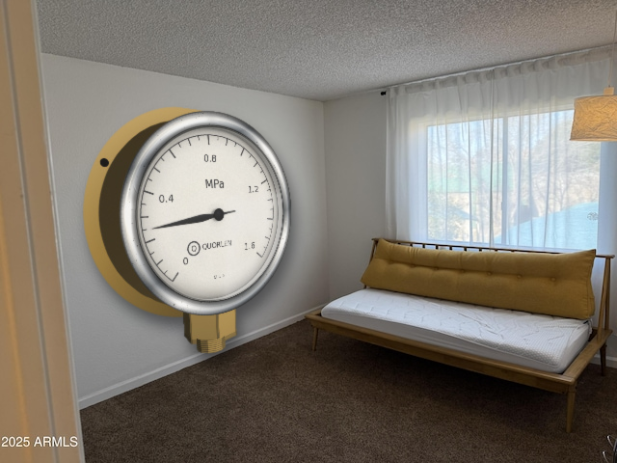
0.25 MPa
